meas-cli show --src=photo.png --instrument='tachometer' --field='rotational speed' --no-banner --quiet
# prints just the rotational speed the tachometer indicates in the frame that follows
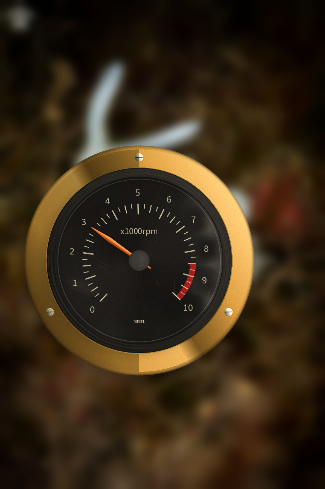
3000 rpm
